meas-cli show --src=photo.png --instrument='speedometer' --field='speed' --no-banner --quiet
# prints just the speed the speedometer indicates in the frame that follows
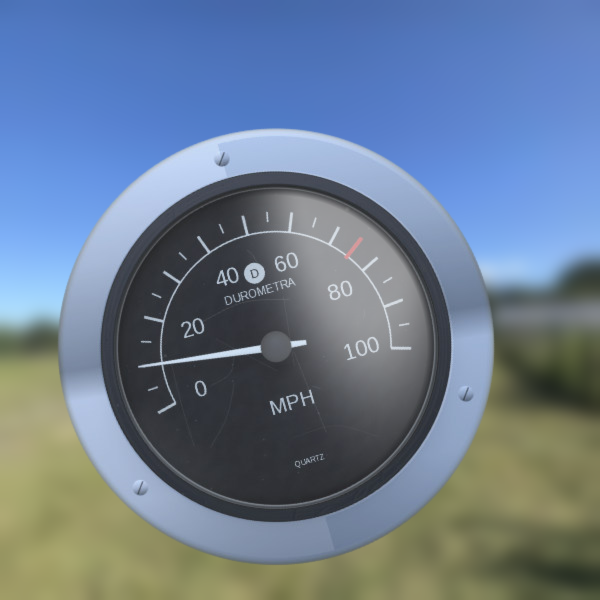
10 mph
